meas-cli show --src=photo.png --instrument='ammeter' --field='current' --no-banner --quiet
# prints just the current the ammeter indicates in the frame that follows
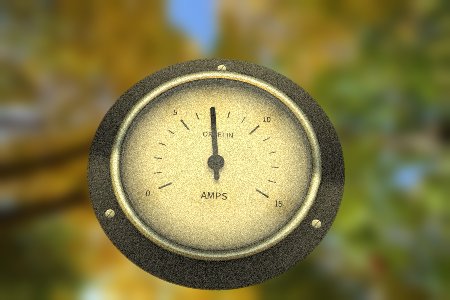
7 A
